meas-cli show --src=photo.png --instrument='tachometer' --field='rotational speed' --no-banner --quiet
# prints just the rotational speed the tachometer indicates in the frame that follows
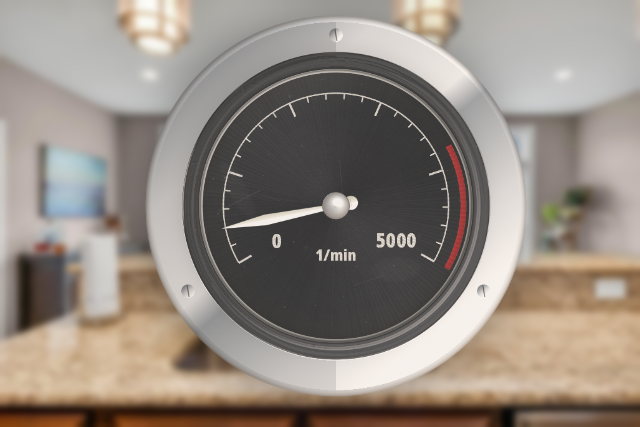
400 rpm
